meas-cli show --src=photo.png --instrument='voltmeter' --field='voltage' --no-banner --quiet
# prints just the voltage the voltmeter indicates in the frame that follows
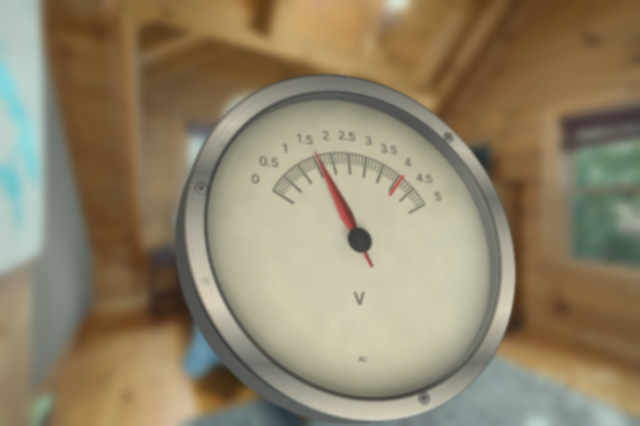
1.5 V
